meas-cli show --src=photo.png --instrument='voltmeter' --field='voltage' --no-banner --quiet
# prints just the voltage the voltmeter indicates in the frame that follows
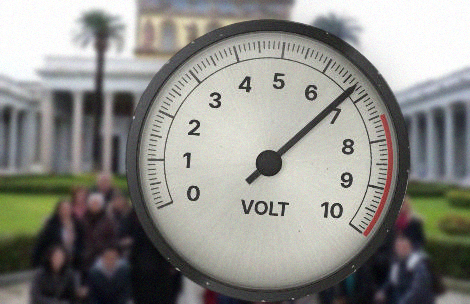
6.7 V
